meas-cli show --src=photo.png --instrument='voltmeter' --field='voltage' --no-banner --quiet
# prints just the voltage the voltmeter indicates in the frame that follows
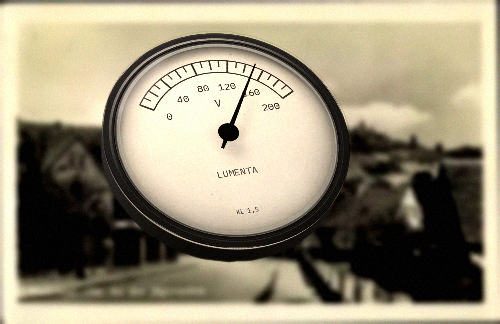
150 V
